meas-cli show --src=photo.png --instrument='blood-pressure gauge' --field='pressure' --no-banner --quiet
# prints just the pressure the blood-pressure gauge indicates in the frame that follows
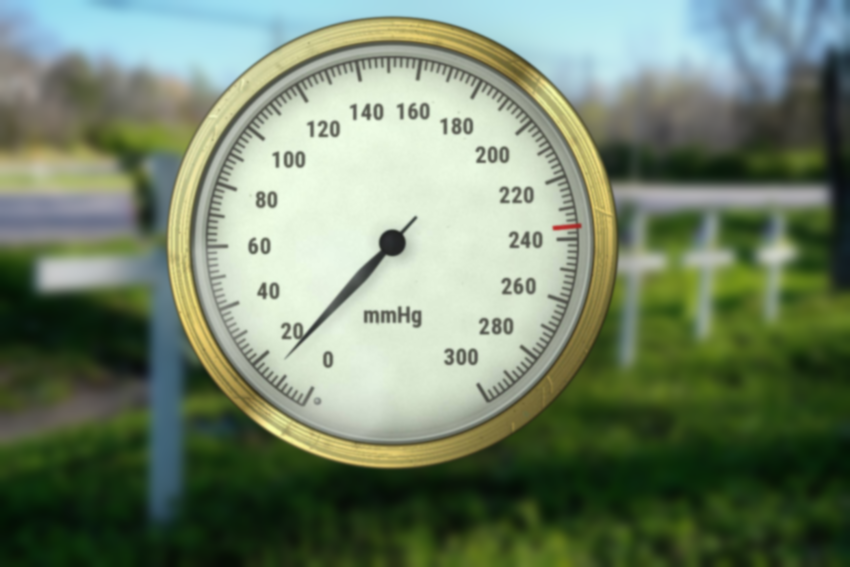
14 mmHg
